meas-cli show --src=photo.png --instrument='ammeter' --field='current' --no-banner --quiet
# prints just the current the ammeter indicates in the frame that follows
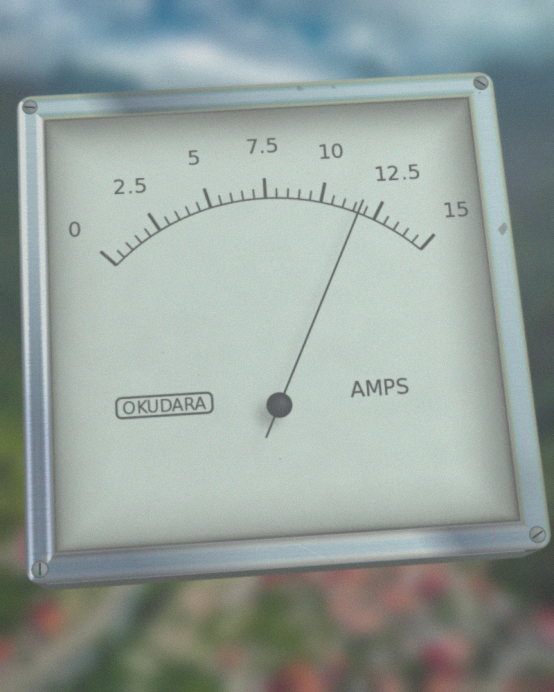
11.75 A
